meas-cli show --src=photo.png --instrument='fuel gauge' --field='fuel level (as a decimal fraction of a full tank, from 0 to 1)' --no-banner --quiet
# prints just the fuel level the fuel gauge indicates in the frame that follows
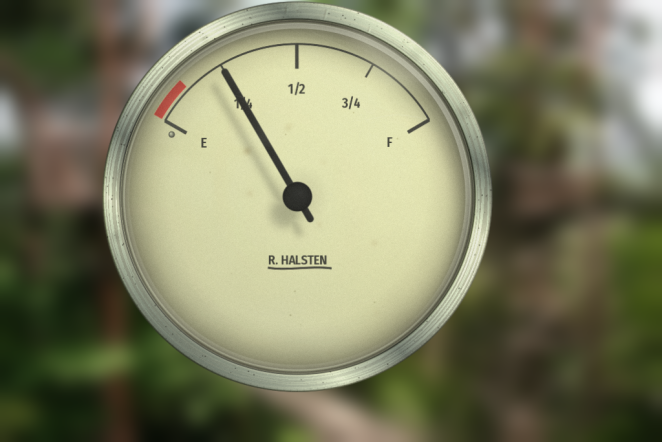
0.25
